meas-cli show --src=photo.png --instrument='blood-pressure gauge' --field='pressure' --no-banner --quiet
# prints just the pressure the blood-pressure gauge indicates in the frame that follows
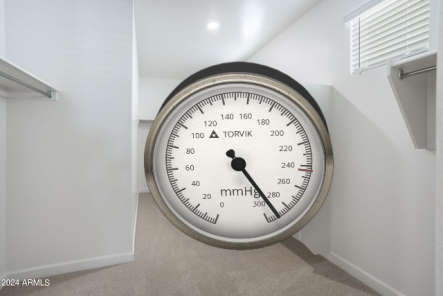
290 mmHg
